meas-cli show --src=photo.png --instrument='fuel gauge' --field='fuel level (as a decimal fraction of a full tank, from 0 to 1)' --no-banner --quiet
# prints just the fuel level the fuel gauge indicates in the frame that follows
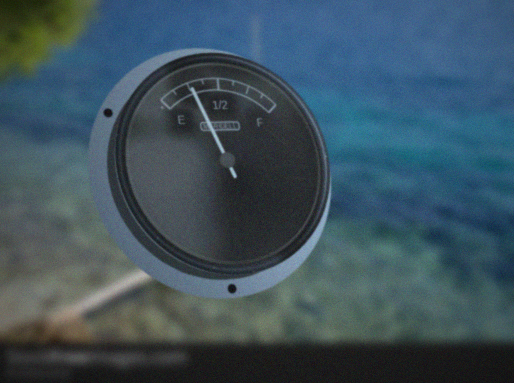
0.25
